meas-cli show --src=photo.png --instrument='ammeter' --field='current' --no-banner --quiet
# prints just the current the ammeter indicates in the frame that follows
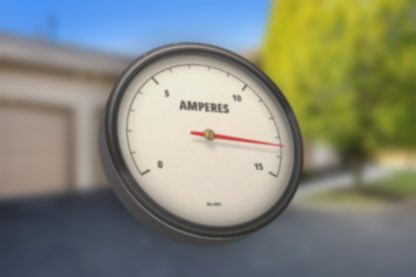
13.5 A
